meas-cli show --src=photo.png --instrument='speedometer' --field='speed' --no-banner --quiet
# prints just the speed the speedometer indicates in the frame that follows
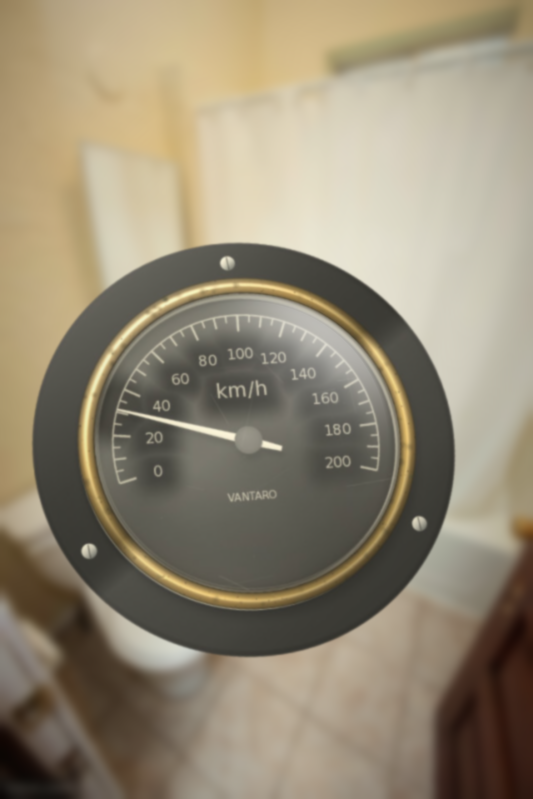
30 km/h
